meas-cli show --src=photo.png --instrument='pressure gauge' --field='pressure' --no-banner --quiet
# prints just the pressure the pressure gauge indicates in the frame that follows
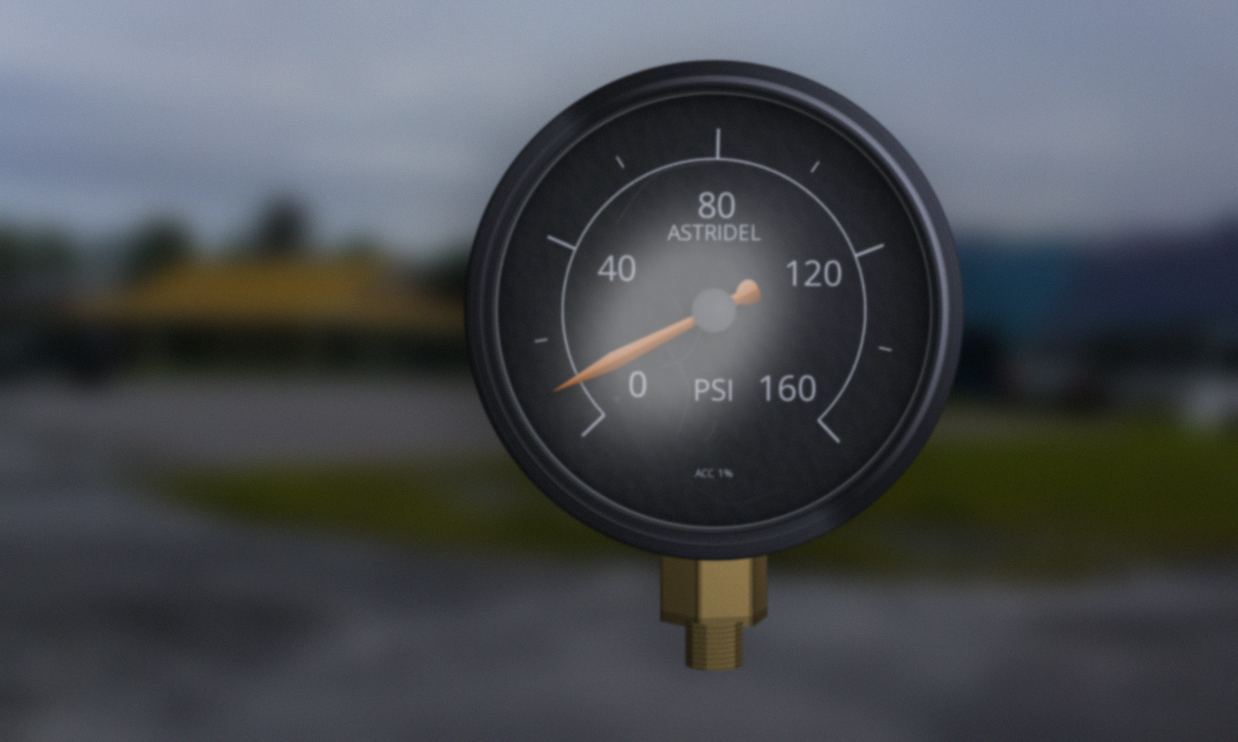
10 psi
